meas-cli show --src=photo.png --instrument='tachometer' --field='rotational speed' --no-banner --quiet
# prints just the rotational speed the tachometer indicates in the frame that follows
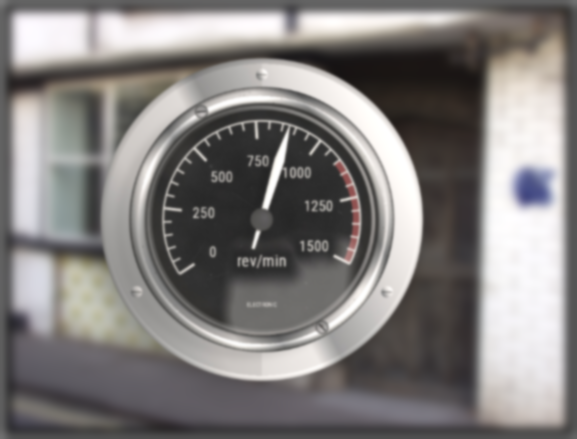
875 rpm
